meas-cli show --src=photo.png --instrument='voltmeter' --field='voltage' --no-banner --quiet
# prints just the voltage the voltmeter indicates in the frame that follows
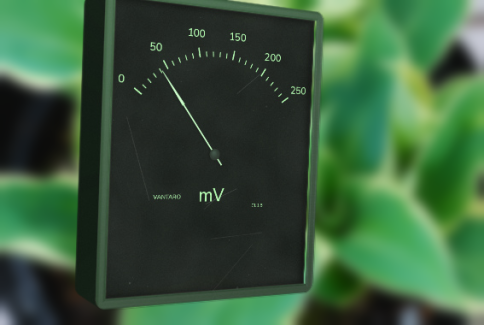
40 mV
